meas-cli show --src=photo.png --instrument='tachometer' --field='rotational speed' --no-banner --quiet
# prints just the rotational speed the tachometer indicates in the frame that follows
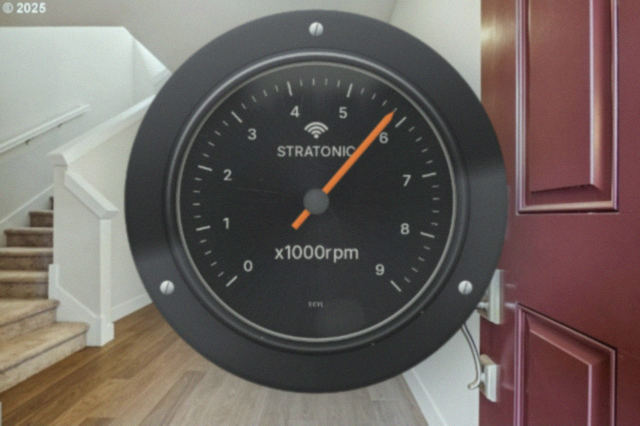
5800 rpm
